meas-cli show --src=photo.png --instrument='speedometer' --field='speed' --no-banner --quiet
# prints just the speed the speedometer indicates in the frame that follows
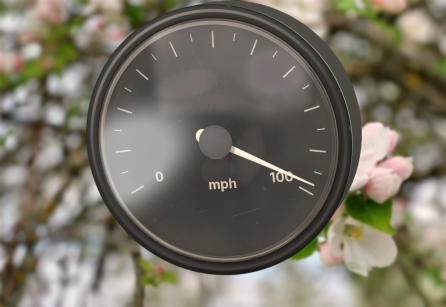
97.5 mph
